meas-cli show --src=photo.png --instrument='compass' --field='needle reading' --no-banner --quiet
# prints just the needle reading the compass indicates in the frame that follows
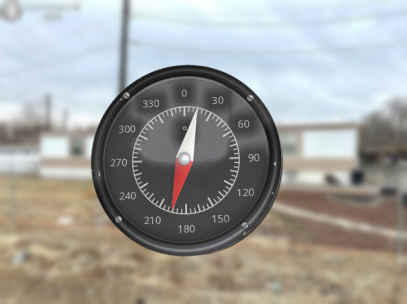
195 °
